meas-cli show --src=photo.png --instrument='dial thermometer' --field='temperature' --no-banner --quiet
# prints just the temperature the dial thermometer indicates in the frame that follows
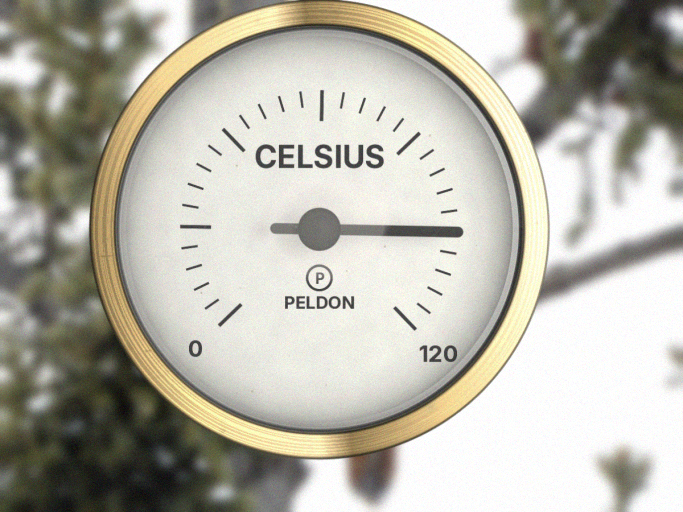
100 °C
